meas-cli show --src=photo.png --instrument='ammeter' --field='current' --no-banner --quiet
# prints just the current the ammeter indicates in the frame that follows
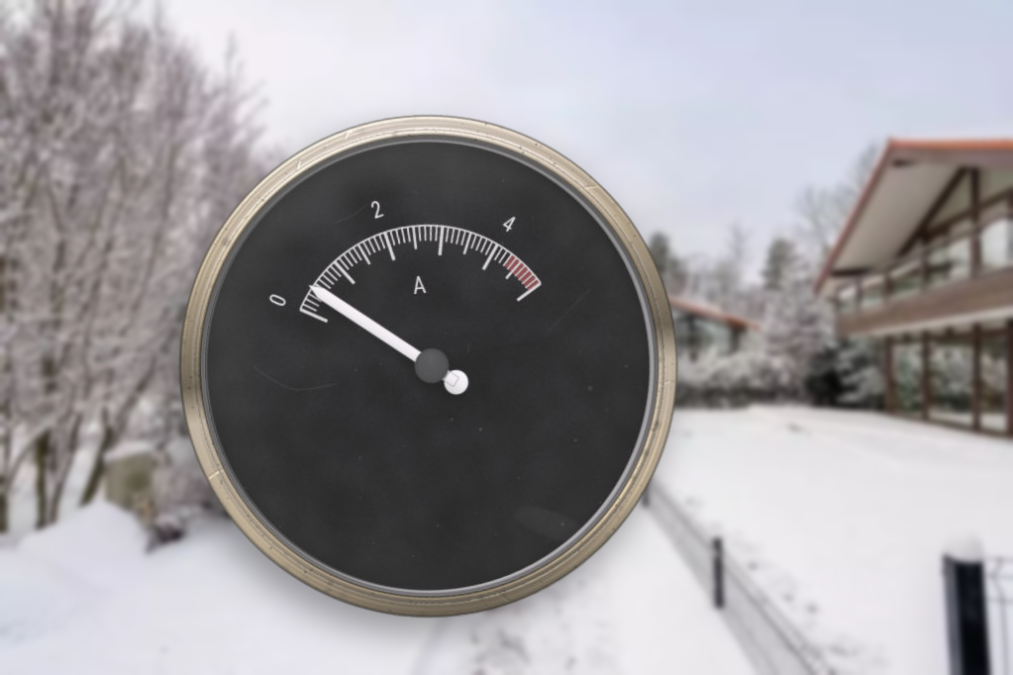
0.4 A
